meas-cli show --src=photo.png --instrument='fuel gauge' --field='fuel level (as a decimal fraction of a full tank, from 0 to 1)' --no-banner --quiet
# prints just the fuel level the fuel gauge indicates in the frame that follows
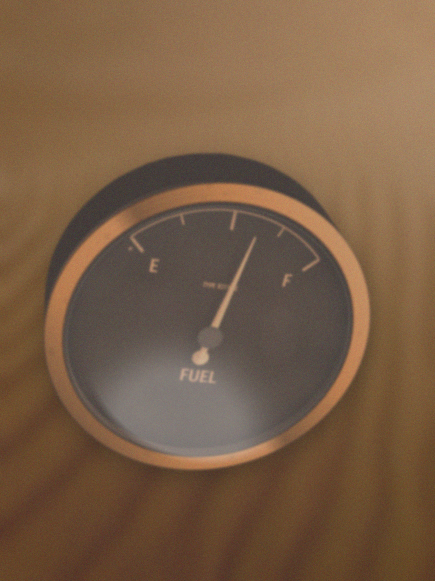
0.625
